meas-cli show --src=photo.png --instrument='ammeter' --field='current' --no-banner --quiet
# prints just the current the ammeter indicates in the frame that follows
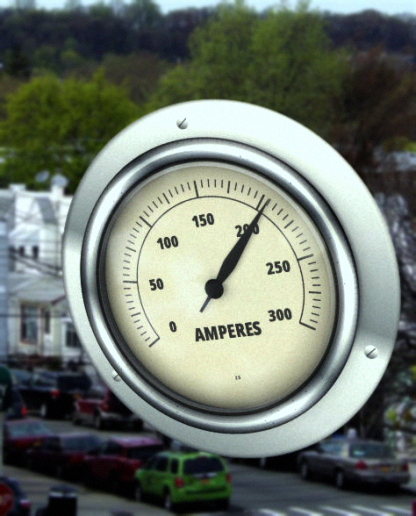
205 A
